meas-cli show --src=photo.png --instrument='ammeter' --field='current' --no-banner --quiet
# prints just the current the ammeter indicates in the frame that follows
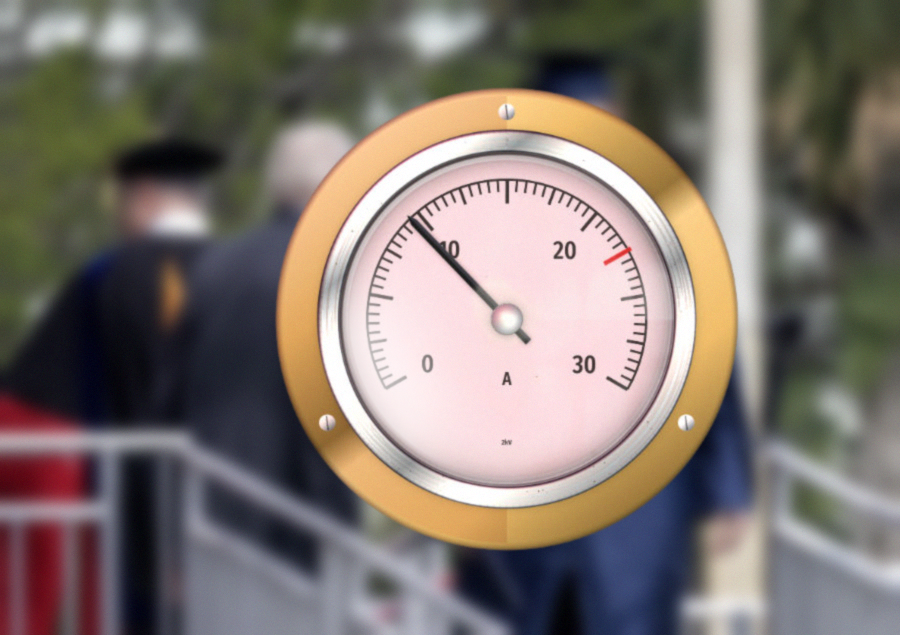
9.5 A
